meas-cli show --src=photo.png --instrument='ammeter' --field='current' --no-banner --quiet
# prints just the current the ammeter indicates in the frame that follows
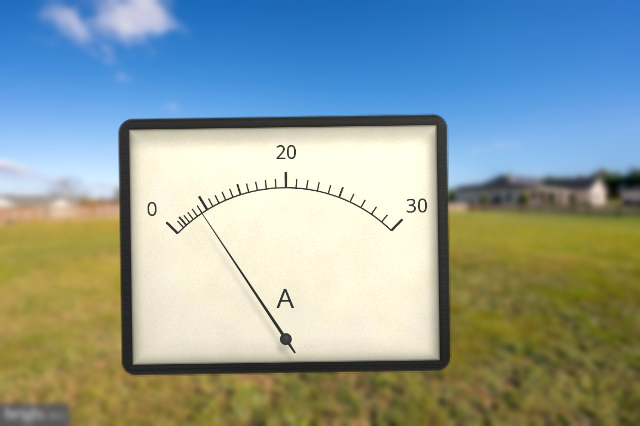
9 A
